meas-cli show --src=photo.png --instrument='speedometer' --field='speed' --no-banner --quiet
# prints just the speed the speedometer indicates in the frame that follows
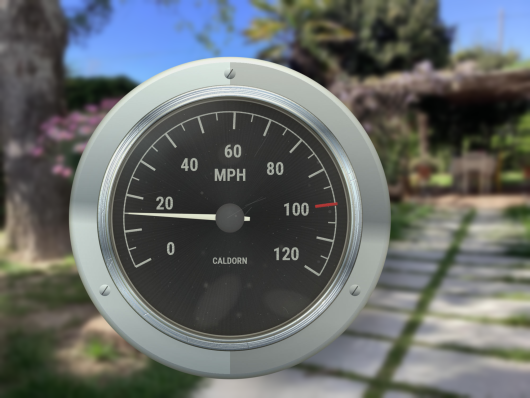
15 mph
